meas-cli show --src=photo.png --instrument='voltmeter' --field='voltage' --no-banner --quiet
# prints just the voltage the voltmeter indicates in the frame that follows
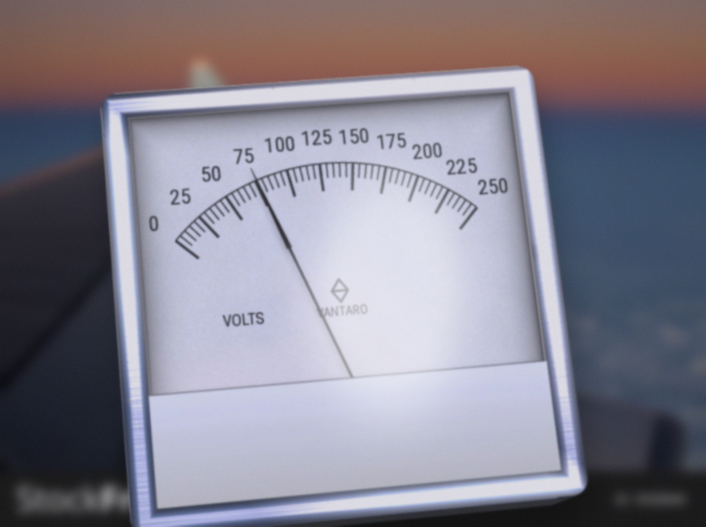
75 V
